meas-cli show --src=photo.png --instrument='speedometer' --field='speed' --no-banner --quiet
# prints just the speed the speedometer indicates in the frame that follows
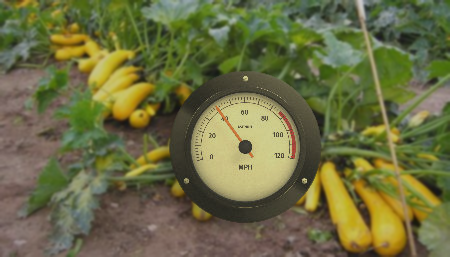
40 mph
